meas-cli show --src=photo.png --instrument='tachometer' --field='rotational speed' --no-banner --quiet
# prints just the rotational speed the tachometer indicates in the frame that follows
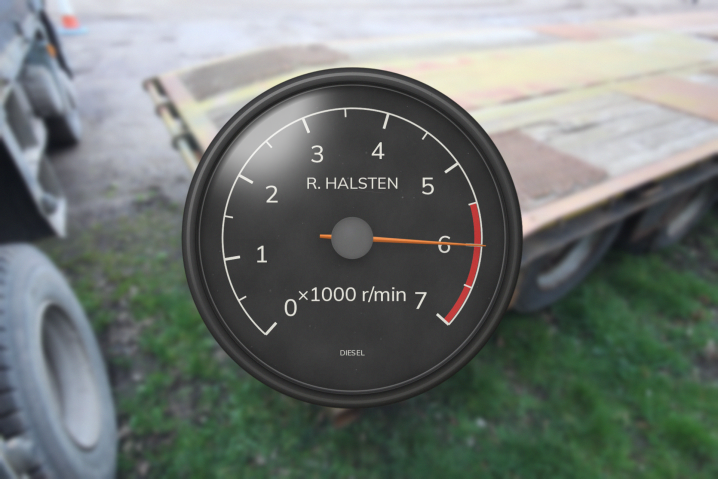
6000 rpm
